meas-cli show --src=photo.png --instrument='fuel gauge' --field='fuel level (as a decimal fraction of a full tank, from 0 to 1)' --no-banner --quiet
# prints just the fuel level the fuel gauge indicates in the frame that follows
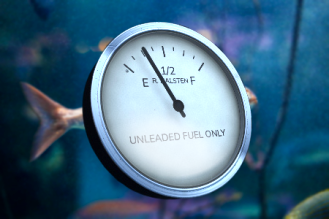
0.25
